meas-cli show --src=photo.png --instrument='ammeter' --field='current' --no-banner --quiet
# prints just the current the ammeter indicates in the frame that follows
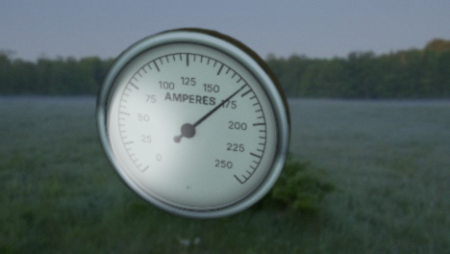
170 A
